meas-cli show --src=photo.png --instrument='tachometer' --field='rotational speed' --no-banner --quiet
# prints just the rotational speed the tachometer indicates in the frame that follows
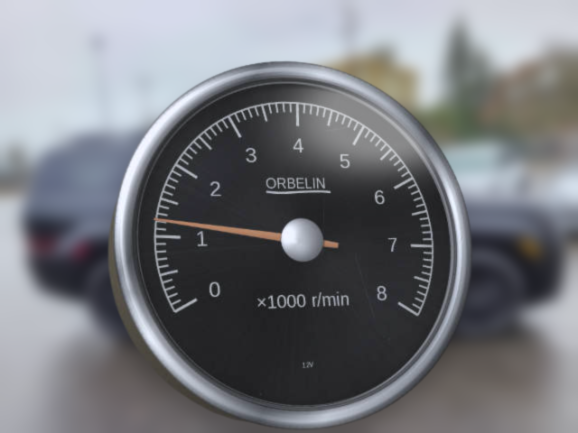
1200 rpm
